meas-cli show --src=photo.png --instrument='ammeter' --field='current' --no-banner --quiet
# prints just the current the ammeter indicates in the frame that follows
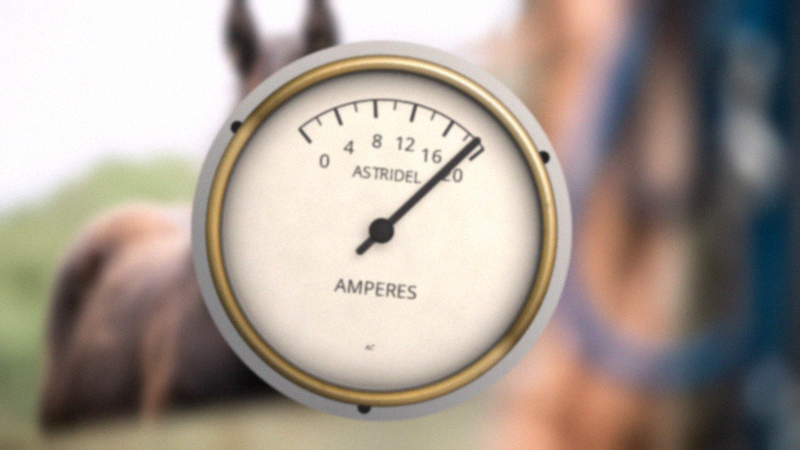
19 A
